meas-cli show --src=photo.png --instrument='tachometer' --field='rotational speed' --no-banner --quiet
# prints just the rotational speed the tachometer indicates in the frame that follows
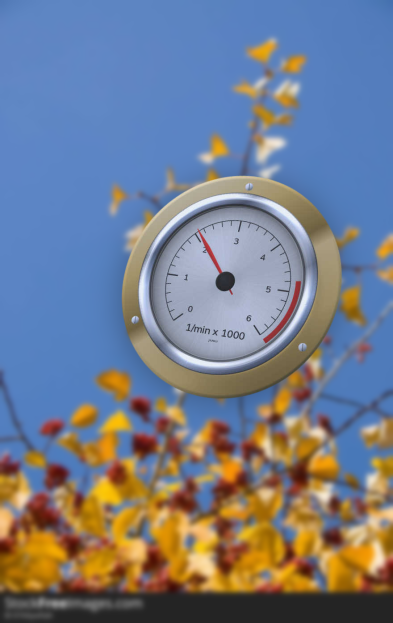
2100 rpm
